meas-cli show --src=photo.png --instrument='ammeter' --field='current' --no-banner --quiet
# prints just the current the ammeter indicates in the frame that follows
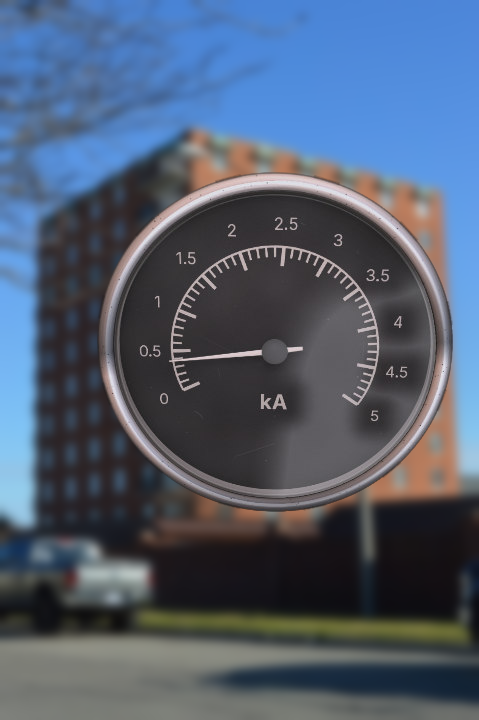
0.4 kA
